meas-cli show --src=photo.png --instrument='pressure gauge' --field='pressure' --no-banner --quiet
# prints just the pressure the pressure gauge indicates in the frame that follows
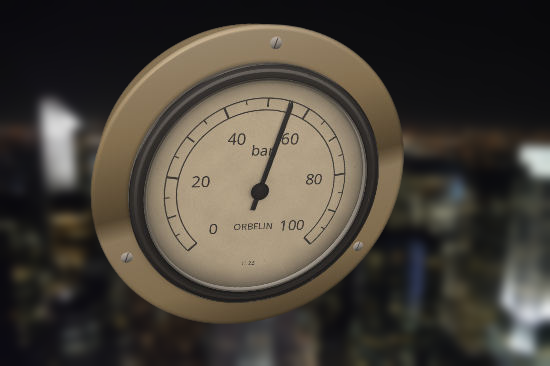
55 bar
